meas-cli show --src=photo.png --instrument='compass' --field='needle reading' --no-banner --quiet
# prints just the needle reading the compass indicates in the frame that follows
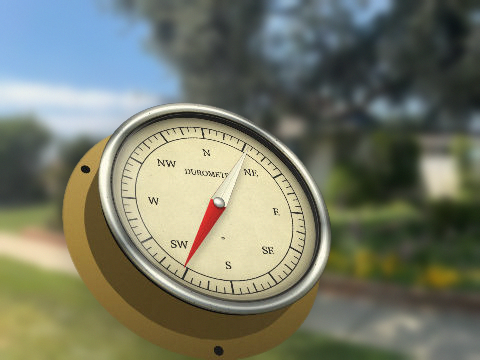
212.5 °
